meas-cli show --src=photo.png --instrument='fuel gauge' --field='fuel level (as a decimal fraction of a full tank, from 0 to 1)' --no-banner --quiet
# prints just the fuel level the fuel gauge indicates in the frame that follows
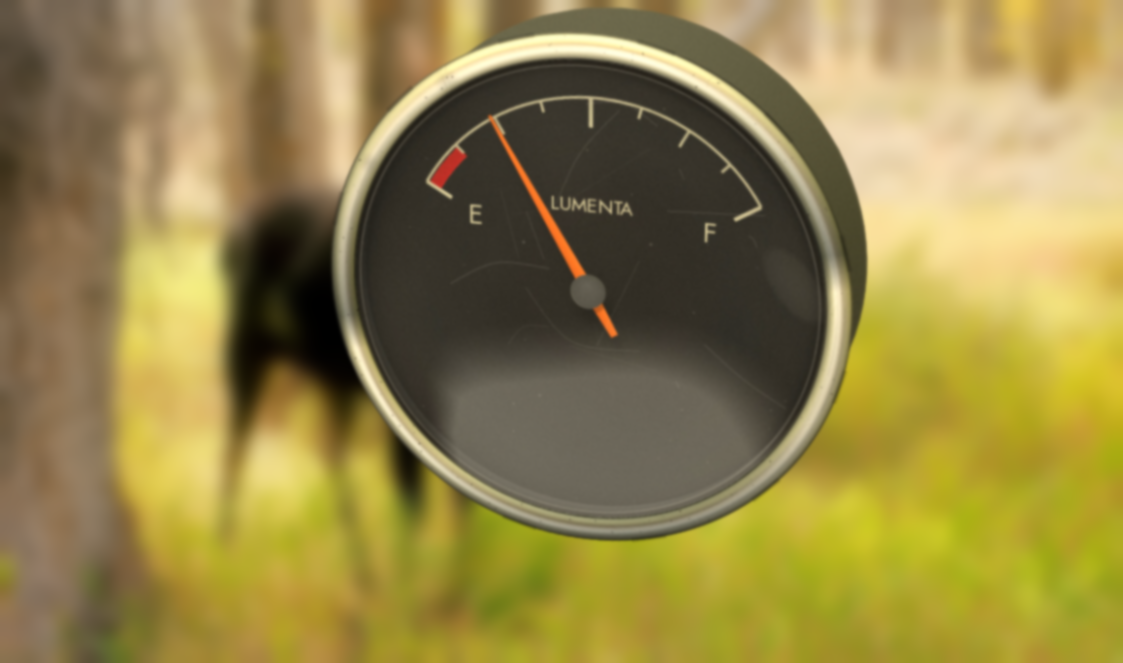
0.25
